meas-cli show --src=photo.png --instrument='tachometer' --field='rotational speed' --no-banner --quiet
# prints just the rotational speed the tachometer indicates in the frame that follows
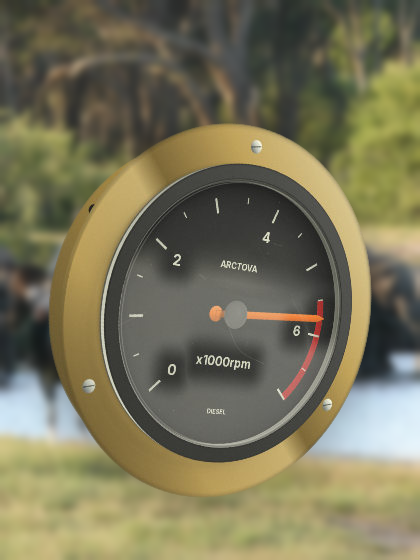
5750 rpm
